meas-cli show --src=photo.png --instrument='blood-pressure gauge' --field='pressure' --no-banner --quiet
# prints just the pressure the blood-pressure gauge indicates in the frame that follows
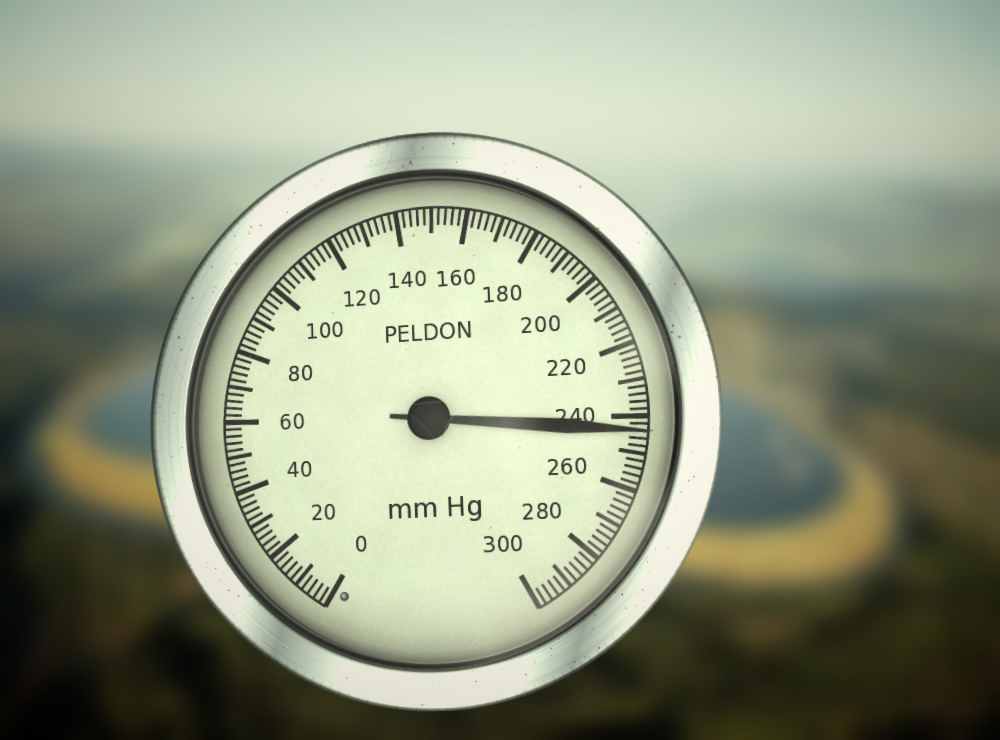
244 mmHg
